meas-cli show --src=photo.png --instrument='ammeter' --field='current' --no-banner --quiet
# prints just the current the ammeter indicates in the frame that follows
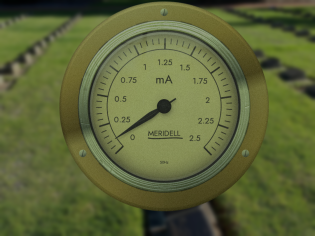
0.1 mA
